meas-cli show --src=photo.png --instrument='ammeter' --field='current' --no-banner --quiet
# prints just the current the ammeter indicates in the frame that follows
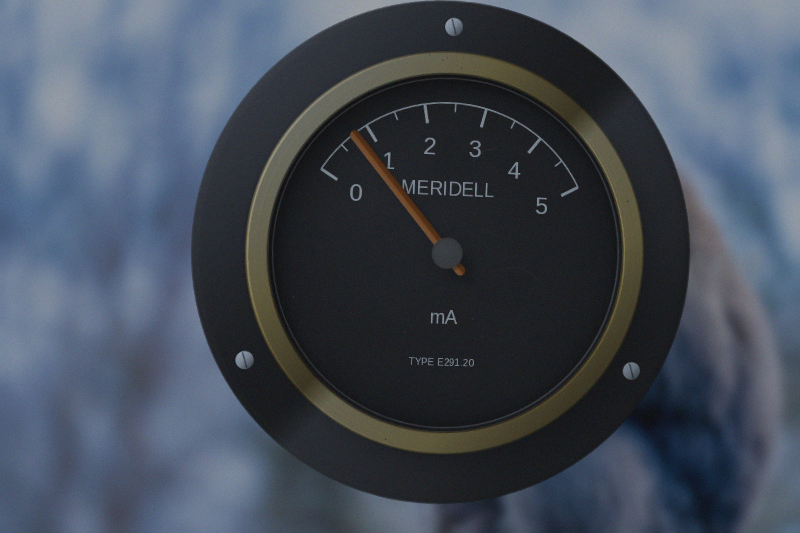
0.75 mA
